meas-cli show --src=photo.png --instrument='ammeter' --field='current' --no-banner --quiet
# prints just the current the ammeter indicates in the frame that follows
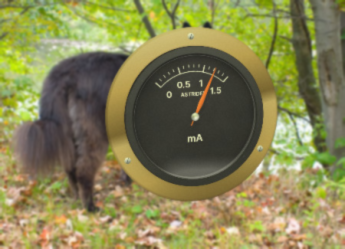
1.2 mA
